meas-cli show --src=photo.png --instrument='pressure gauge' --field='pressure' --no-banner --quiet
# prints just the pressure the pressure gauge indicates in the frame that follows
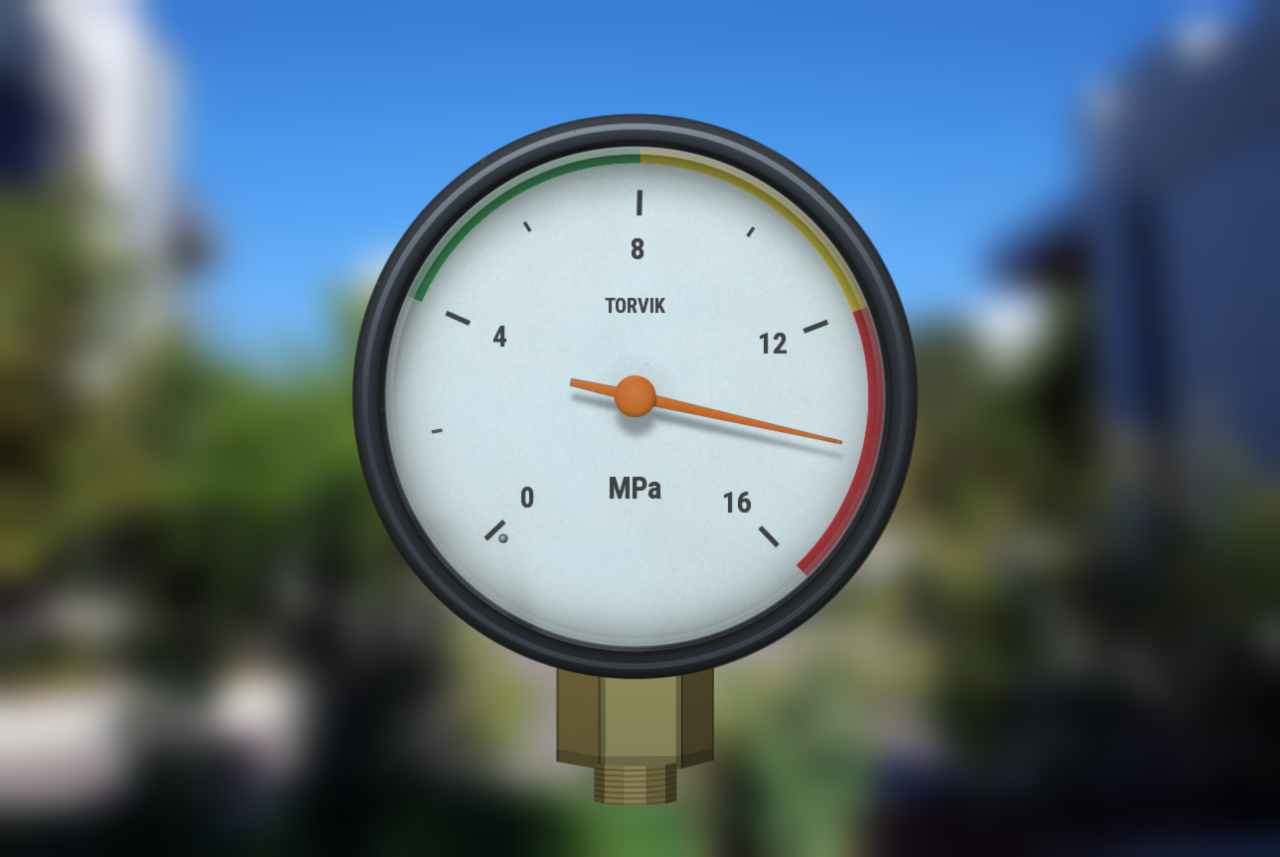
14 MPa
